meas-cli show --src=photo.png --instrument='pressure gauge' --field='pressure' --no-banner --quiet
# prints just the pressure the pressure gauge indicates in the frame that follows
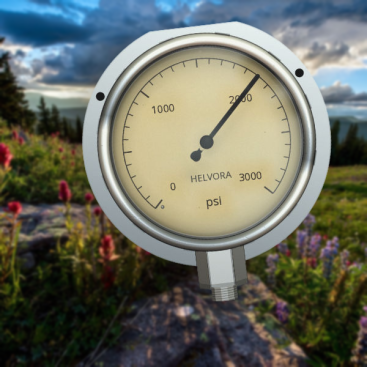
2000 psi
